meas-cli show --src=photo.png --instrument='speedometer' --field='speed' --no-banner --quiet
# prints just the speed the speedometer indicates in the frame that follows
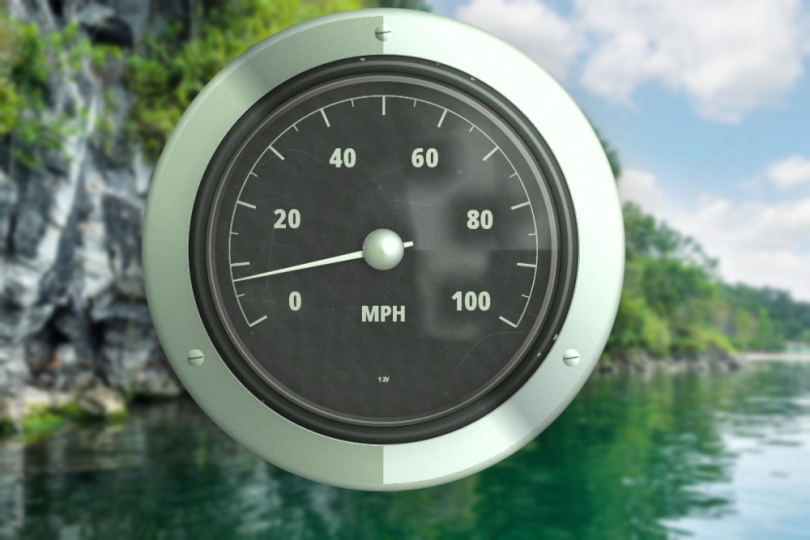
7.5 mph
